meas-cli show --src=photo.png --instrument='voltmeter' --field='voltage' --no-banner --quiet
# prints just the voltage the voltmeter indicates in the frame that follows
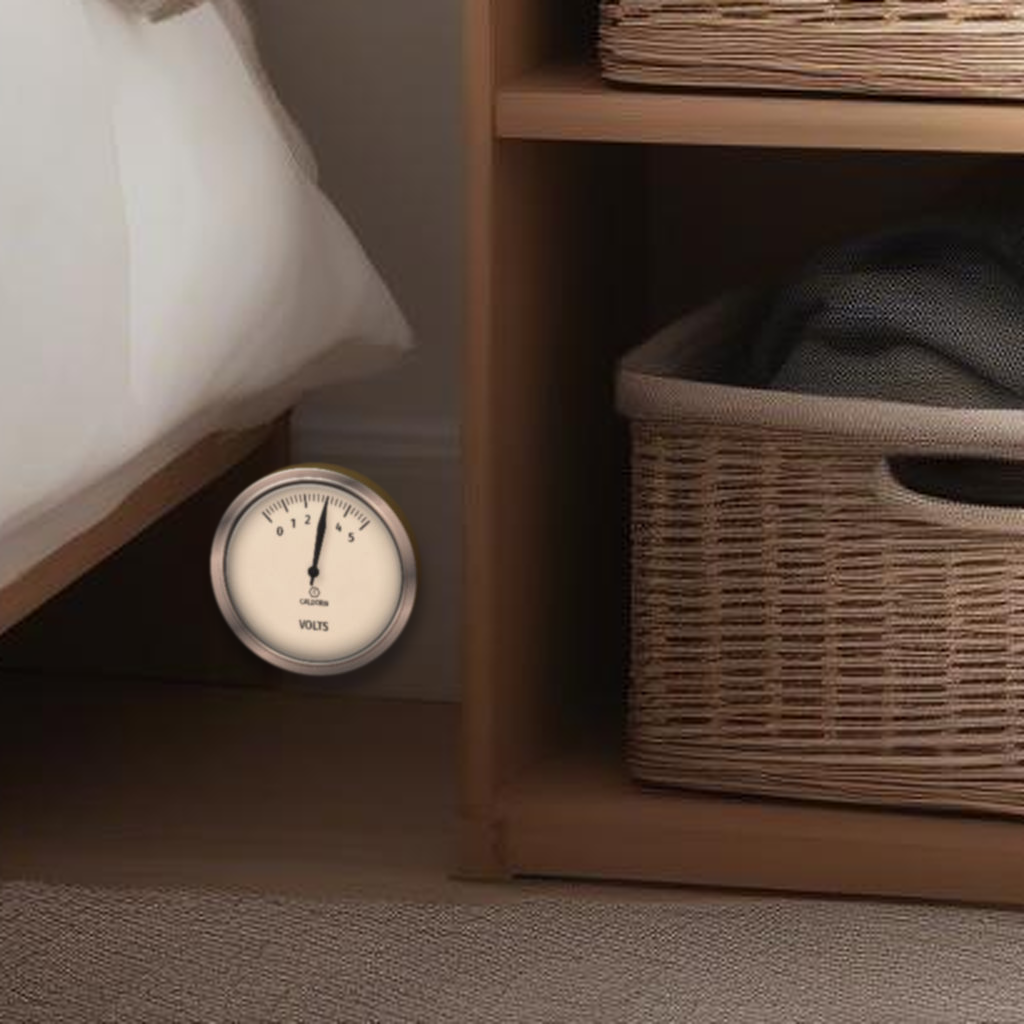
3 V
